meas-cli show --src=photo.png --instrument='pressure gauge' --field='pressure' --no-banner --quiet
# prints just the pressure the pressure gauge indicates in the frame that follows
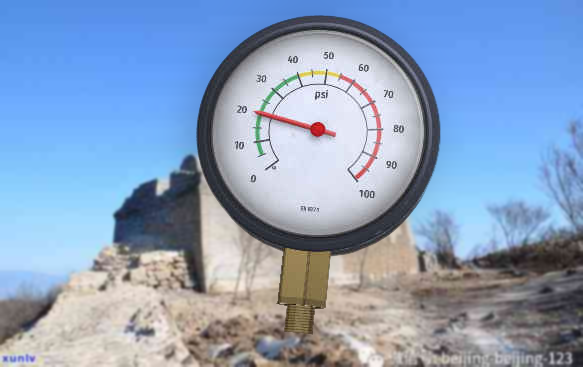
20 psi
